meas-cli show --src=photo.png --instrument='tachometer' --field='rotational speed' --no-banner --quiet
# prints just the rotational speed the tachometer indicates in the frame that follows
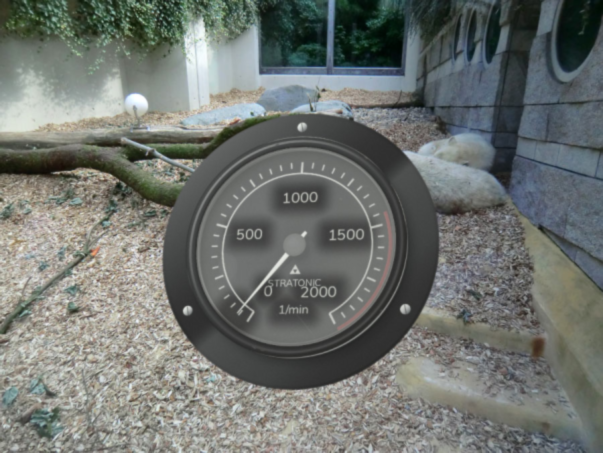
50 rpm
